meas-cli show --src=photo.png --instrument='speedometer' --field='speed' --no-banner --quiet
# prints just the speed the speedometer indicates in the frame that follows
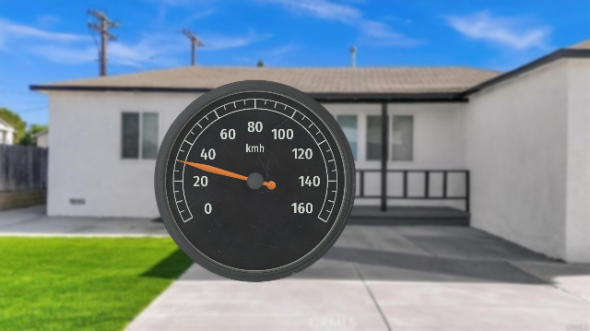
30 km/h
